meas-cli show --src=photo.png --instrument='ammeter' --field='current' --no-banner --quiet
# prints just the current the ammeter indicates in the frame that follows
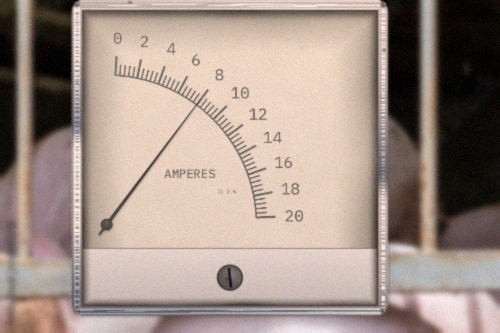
8 A
